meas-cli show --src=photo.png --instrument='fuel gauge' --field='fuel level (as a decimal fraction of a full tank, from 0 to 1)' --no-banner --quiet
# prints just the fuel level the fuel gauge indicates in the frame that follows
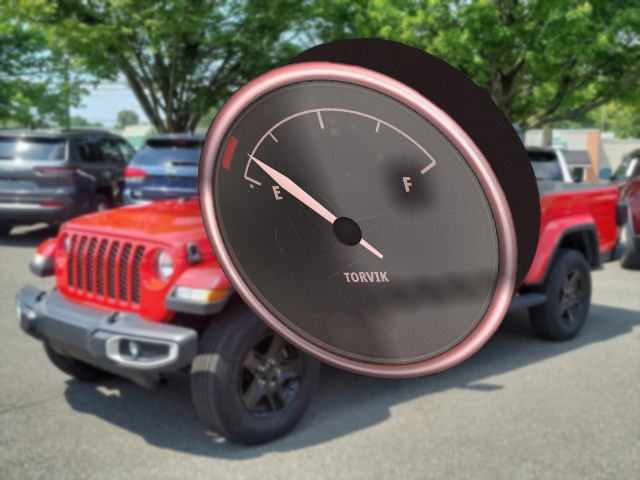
0.125
